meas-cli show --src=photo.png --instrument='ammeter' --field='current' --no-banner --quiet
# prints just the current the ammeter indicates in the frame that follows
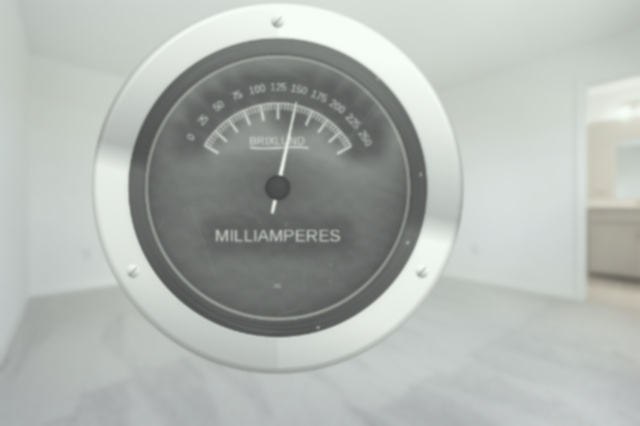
150 mA
